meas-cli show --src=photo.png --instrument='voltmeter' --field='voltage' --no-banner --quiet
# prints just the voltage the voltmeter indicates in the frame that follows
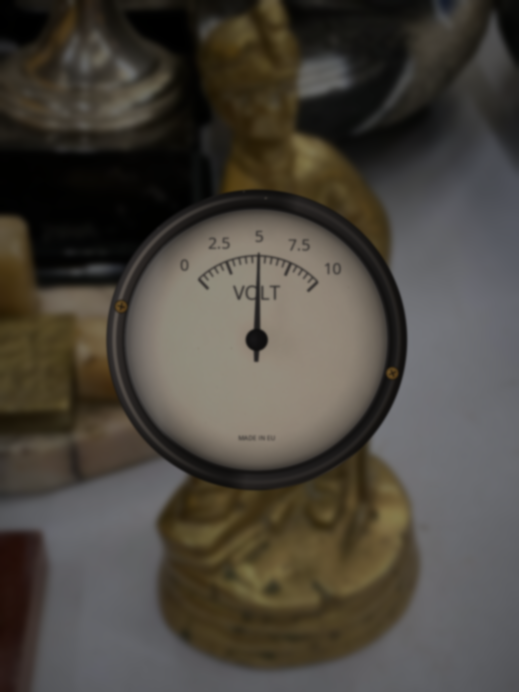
5 V
